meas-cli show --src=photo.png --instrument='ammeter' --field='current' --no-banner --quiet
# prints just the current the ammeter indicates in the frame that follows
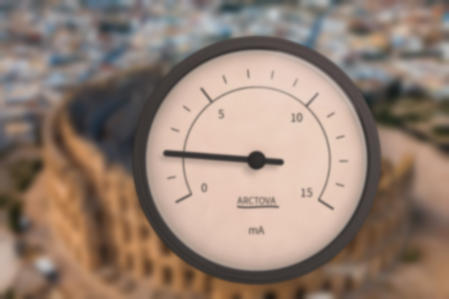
2 mA
